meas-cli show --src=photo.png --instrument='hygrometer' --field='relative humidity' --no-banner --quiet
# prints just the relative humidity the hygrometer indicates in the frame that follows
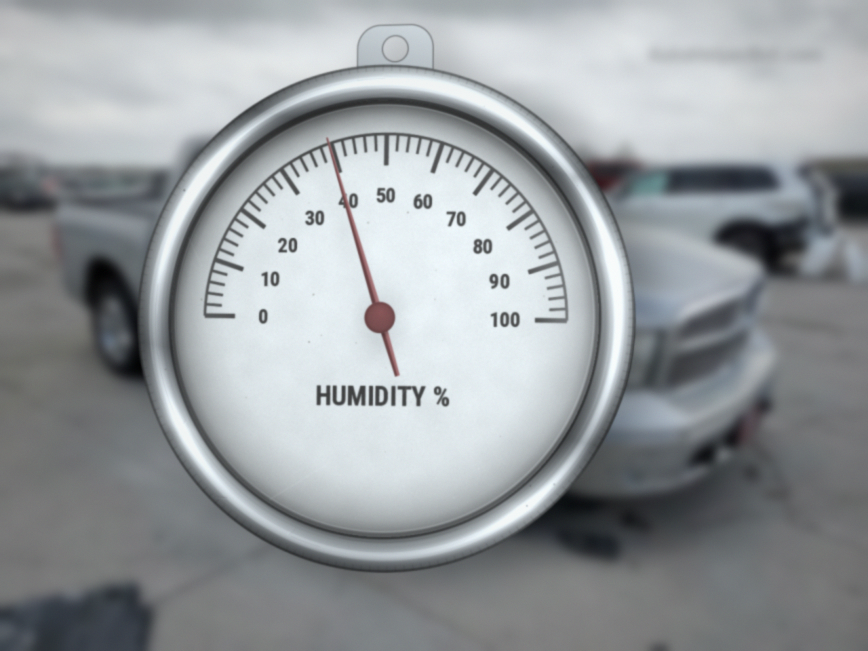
40 %
